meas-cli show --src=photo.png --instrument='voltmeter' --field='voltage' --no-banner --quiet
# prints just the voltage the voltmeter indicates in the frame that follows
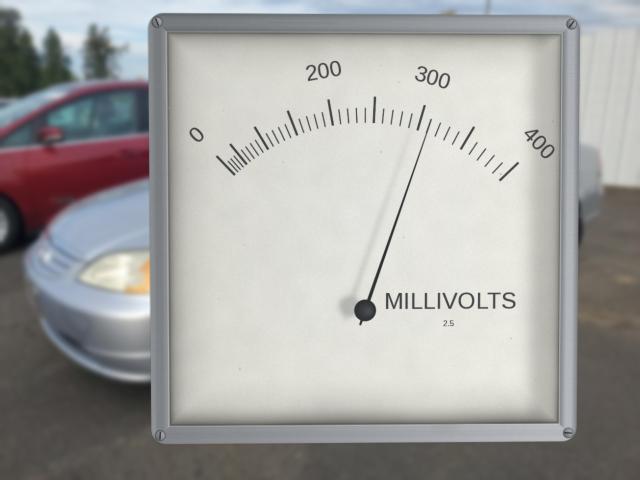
310 mV
